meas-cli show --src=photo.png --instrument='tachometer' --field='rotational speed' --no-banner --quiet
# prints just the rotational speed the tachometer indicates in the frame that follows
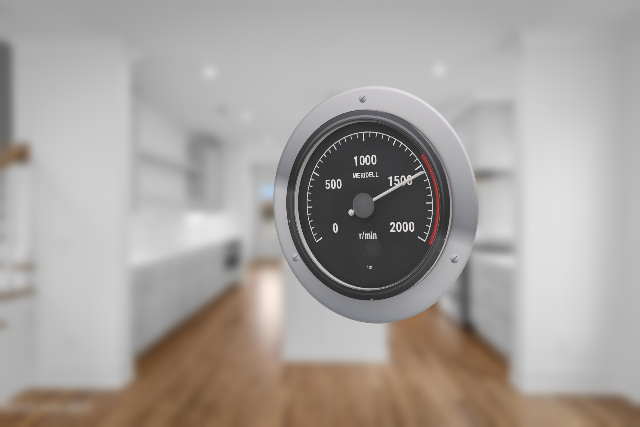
1550 rpm
